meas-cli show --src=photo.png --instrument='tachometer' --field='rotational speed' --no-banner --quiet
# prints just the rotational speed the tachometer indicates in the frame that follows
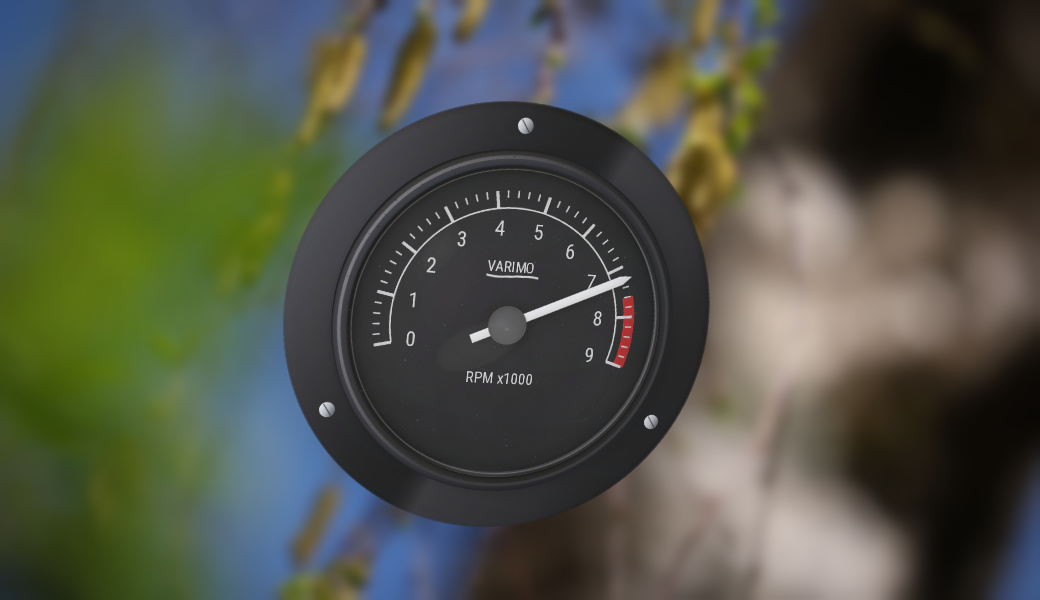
7200 rpm
